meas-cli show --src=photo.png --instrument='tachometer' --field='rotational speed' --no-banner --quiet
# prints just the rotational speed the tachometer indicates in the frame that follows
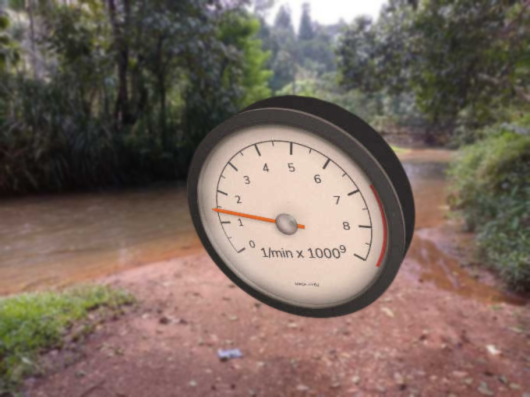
1500 rpm
